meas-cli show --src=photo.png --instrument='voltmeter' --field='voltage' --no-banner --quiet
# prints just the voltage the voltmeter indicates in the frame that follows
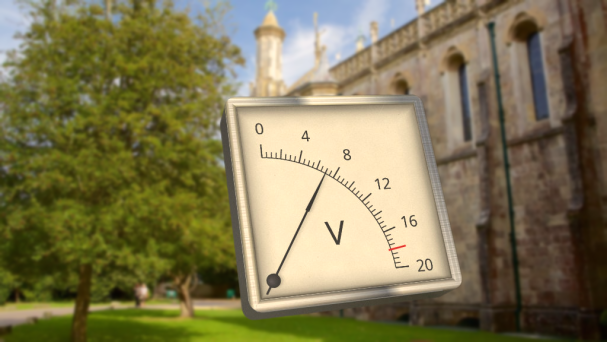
7 V
